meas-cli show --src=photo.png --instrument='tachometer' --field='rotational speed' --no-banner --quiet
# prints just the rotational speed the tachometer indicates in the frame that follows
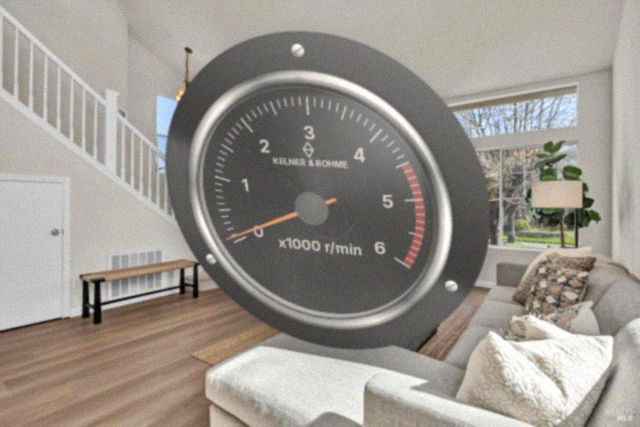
100 rpm
